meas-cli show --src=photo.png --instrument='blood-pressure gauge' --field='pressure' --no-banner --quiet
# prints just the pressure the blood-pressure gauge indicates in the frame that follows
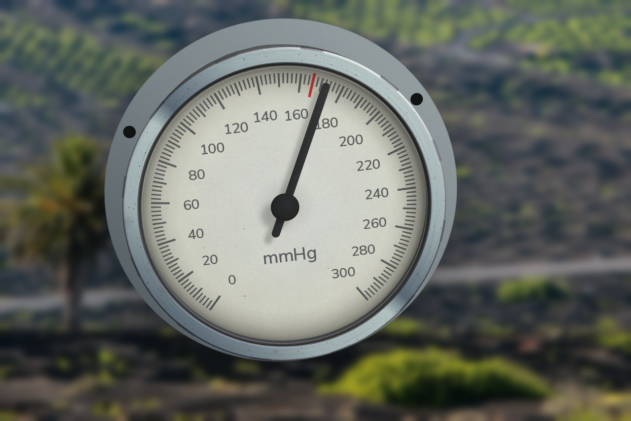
172 mmHg
